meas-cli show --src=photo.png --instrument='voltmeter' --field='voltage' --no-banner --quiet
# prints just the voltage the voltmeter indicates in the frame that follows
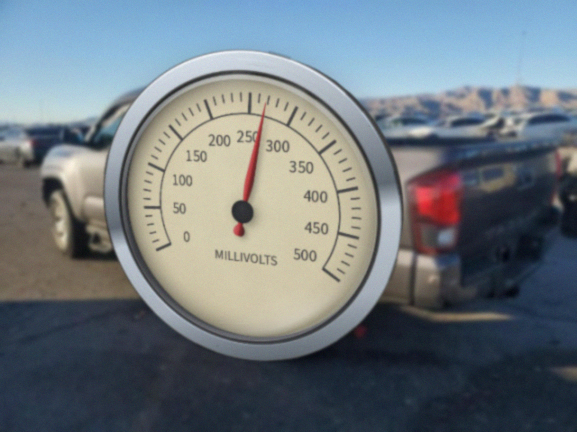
270 mV
